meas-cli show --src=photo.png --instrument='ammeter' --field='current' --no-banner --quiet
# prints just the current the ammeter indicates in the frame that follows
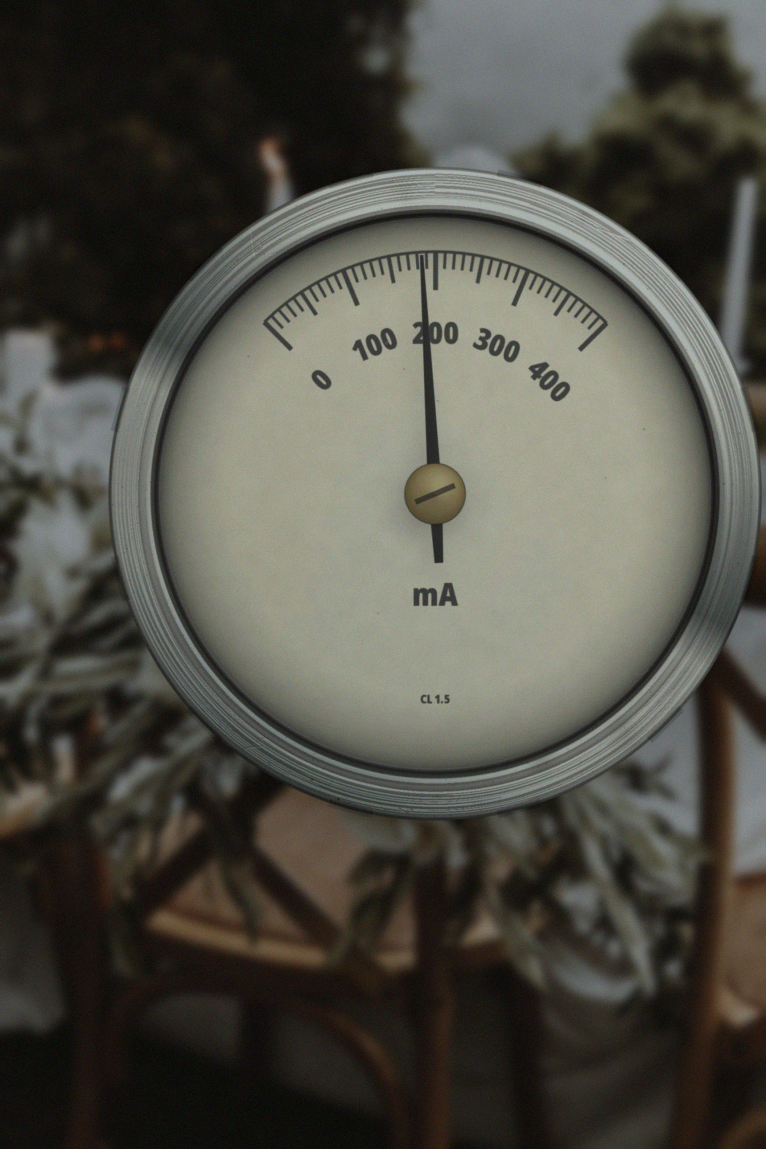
185 mA
